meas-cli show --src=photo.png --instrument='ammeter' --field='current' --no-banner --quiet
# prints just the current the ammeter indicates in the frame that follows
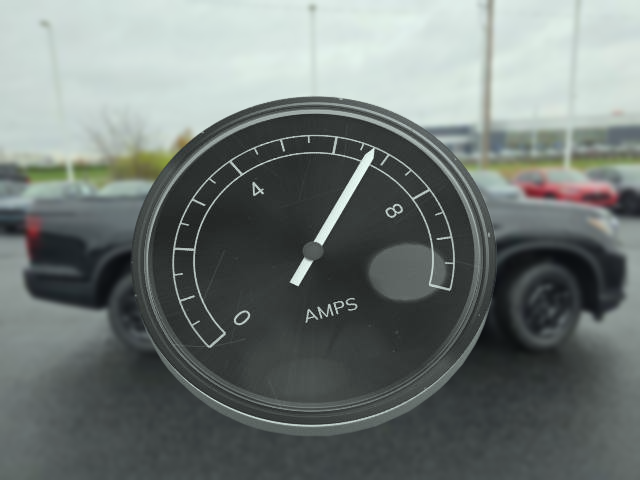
6.75 A
